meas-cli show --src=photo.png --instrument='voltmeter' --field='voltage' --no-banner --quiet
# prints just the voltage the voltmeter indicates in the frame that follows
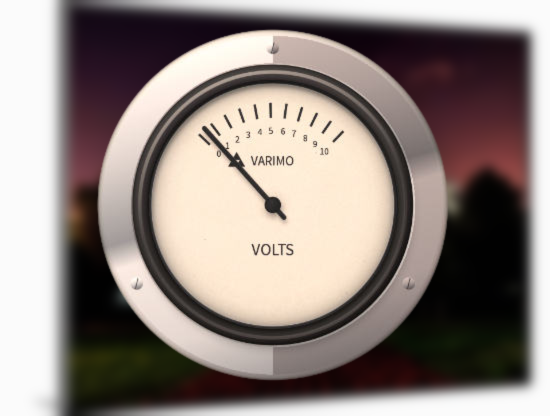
0.5 V
